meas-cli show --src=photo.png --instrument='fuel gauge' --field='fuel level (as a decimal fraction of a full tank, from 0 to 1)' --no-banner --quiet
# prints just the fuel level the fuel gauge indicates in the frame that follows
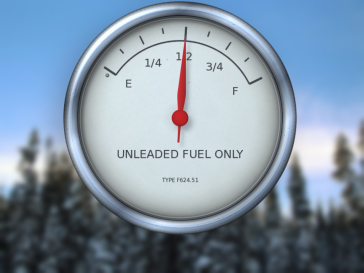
0.5
